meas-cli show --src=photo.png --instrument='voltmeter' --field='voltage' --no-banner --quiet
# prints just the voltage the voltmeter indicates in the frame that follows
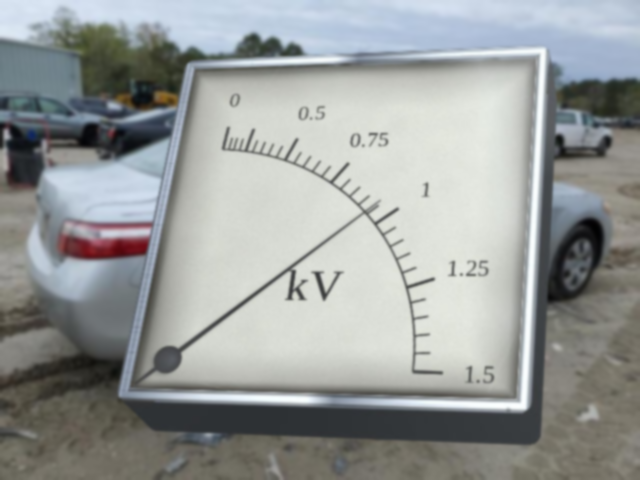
0.95 kV
